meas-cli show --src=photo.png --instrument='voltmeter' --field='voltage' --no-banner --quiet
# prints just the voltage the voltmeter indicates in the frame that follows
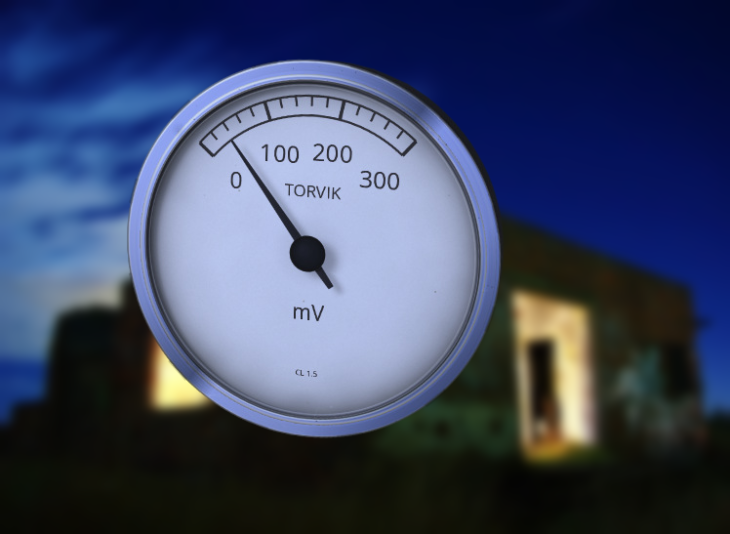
40 mV
